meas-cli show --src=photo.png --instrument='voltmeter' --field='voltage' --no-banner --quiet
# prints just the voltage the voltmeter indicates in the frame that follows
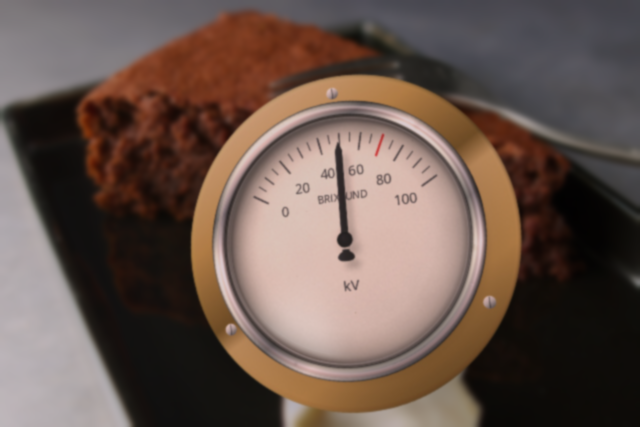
50 kV
